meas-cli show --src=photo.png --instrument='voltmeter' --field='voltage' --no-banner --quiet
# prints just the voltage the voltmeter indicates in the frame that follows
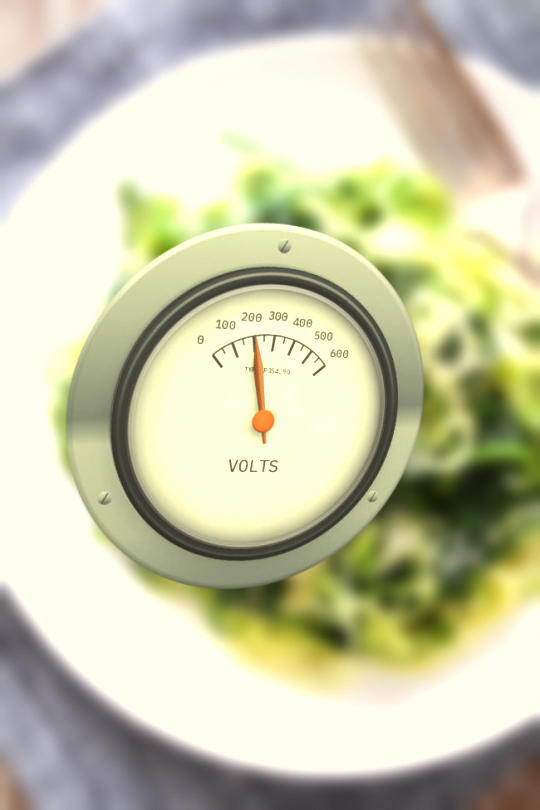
200 V
